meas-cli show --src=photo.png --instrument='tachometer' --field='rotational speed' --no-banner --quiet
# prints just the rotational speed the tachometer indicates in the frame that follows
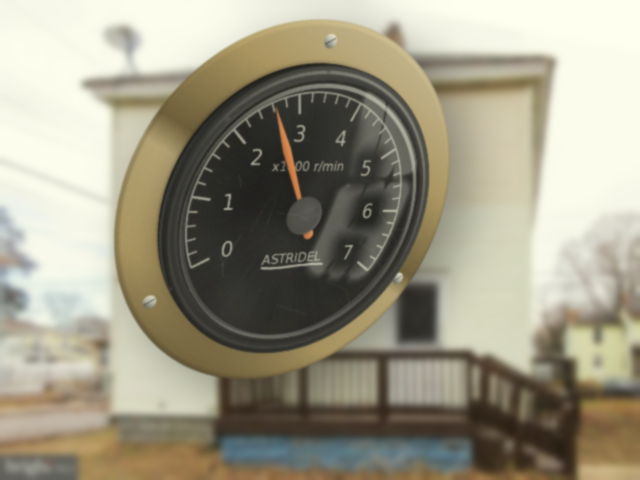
2600 rpm
